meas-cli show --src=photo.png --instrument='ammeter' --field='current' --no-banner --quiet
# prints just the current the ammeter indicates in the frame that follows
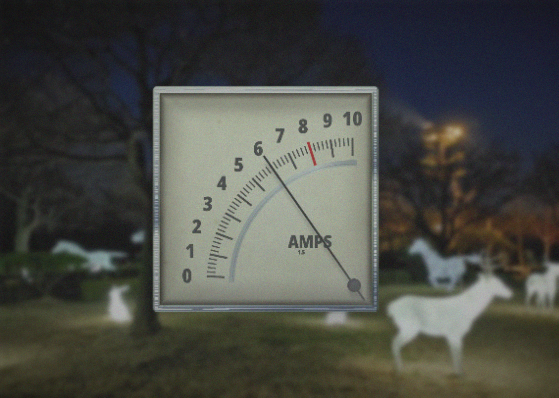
6 A
